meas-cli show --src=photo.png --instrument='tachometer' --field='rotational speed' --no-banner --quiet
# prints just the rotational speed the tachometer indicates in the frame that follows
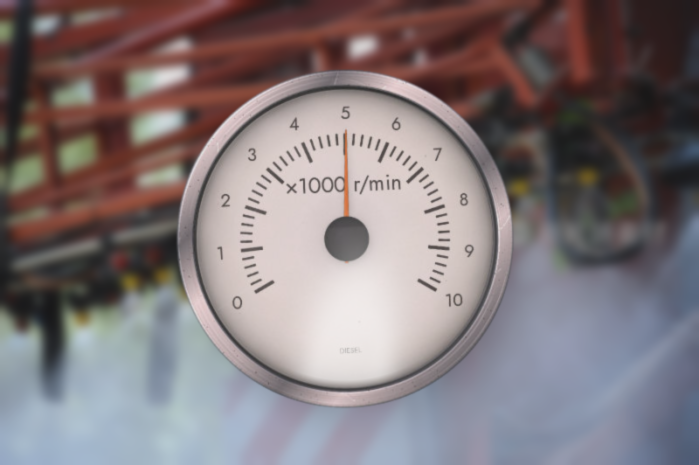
5000 rpm
